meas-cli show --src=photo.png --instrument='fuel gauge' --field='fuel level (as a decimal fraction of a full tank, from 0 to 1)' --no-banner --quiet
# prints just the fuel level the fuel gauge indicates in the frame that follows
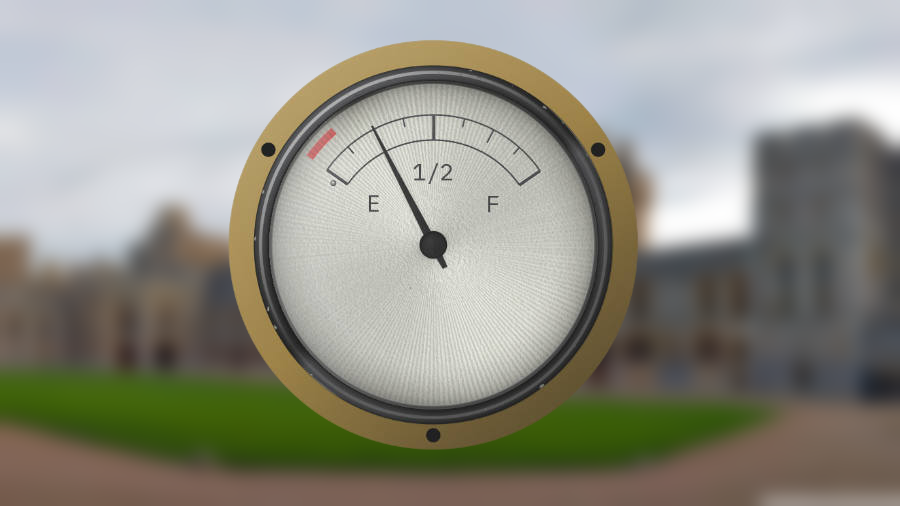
0.25
